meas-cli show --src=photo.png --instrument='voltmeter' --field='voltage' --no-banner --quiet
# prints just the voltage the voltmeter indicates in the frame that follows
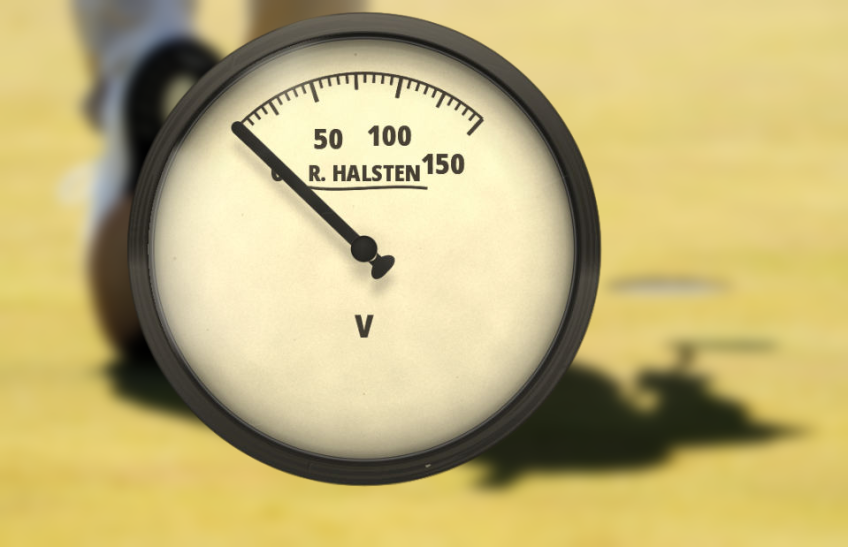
2.5 V
